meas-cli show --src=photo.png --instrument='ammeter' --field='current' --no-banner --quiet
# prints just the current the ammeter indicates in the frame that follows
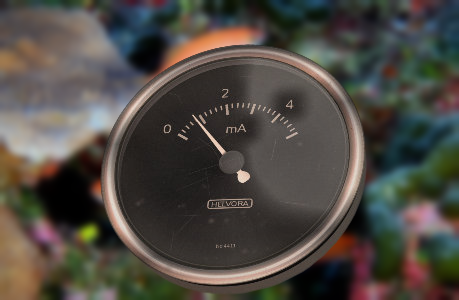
0.8 mA
